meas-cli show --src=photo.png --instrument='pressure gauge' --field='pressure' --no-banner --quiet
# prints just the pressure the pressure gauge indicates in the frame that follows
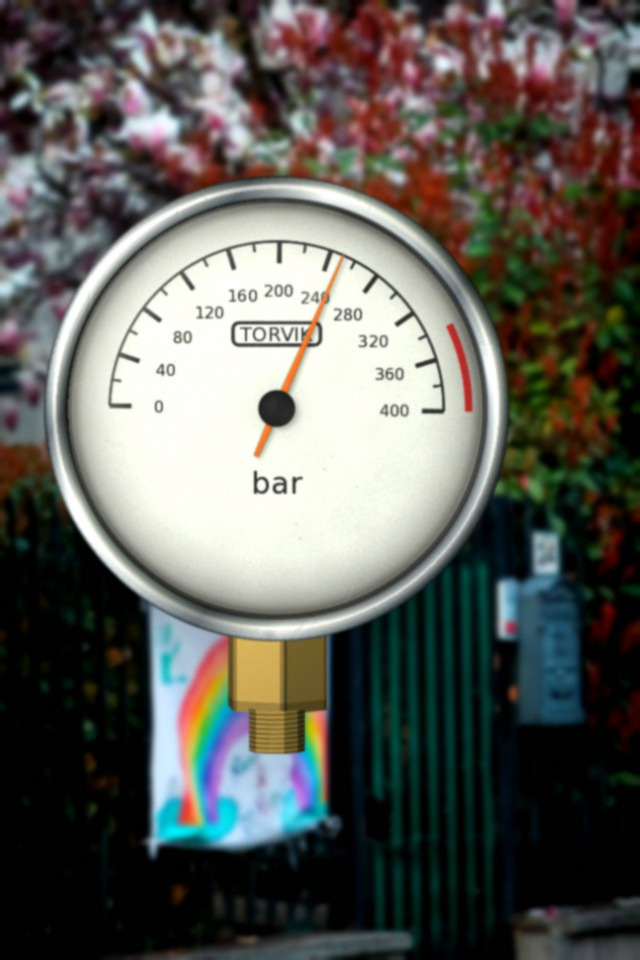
250 bar
